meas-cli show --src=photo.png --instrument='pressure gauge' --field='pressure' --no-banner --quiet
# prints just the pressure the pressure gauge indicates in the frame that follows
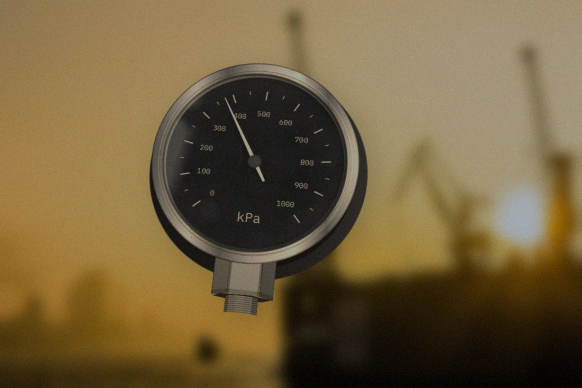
375 kPa
